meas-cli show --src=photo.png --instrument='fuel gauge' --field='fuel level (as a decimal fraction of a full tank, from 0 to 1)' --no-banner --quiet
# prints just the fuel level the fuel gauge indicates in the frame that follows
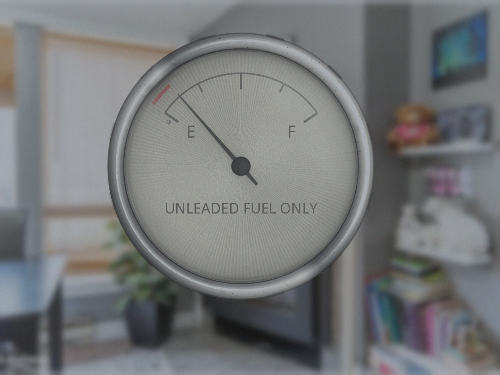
0.125
